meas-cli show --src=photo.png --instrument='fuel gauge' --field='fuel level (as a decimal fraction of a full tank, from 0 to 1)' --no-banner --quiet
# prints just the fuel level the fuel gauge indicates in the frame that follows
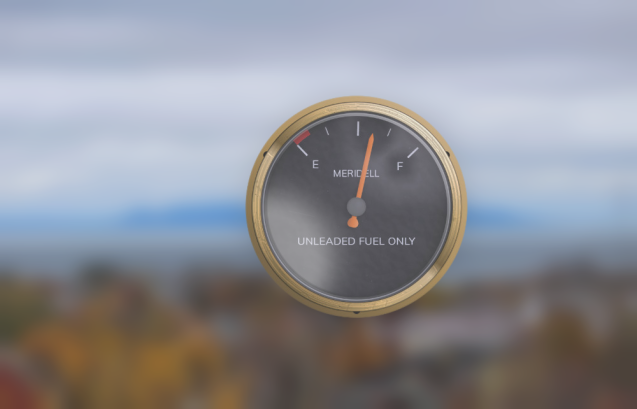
0.625
